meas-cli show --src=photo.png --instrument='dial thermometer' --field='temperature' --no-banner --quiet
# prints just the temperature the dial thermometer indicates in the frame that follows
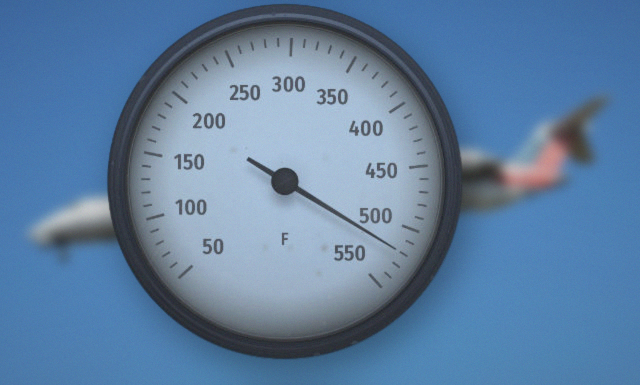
520 °F
